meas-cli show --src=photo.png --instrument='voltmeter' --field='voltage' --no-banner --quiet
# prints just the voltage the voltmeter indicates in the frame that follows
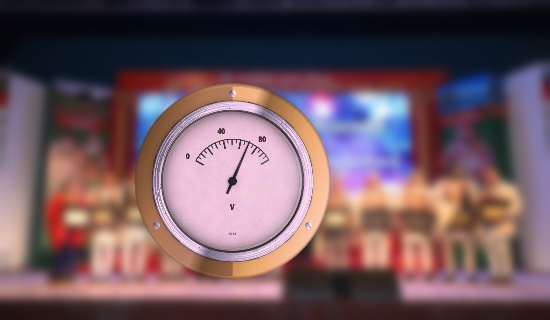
70 V
